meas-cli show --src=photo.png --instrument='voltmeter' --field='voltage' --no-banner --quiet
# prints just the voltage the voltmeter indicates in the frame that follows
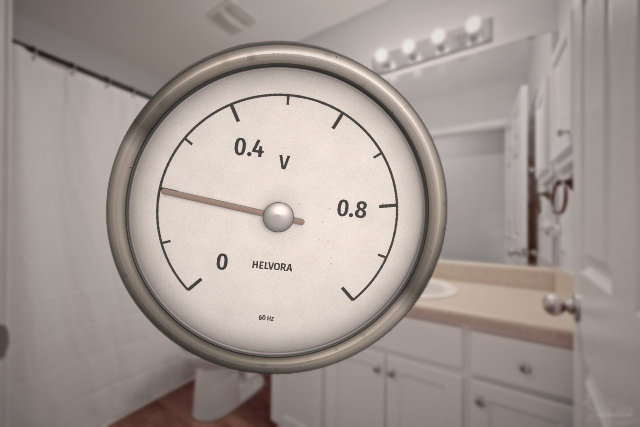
0.2 V
